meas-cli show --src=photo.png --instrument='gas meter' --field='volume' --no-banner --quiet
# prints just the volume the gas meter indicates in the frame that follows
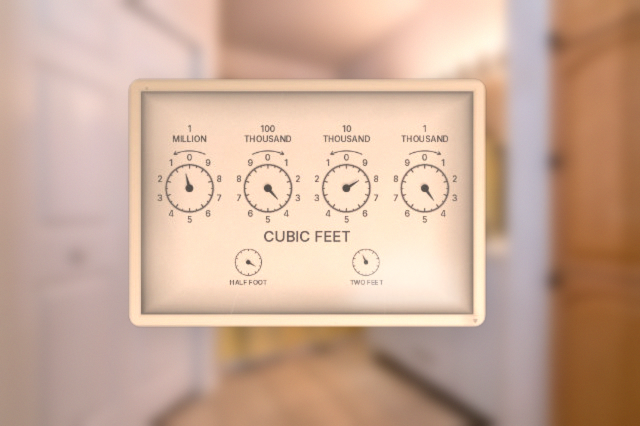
38400 ft³
